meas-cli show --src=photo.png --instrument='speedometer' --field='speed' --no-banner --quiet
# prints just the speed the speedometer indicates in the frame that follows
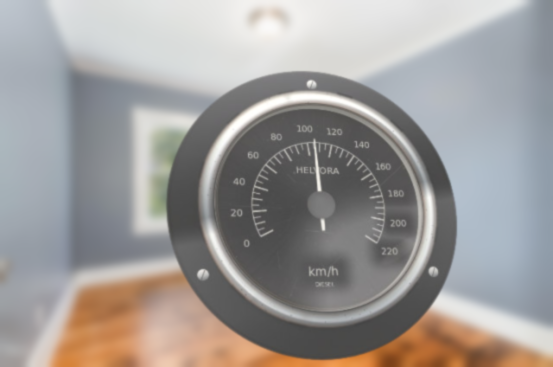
105 km/h
